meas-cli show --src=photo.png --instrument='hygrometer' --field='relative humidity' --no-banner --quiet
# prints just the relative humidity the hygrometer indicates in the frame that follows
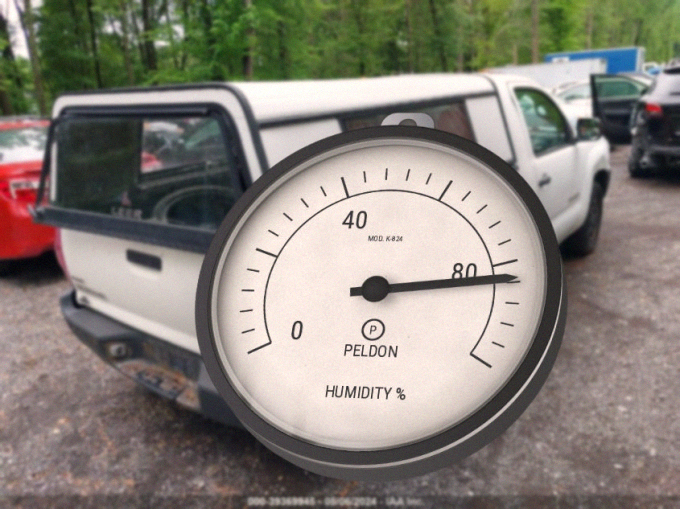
84 %
